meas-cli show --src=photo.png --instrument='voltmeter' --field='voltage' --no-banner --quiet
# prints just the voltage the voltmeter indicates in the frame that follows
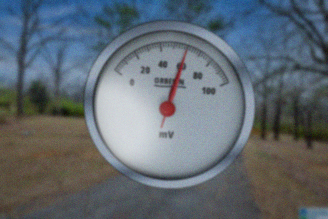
60 mV
